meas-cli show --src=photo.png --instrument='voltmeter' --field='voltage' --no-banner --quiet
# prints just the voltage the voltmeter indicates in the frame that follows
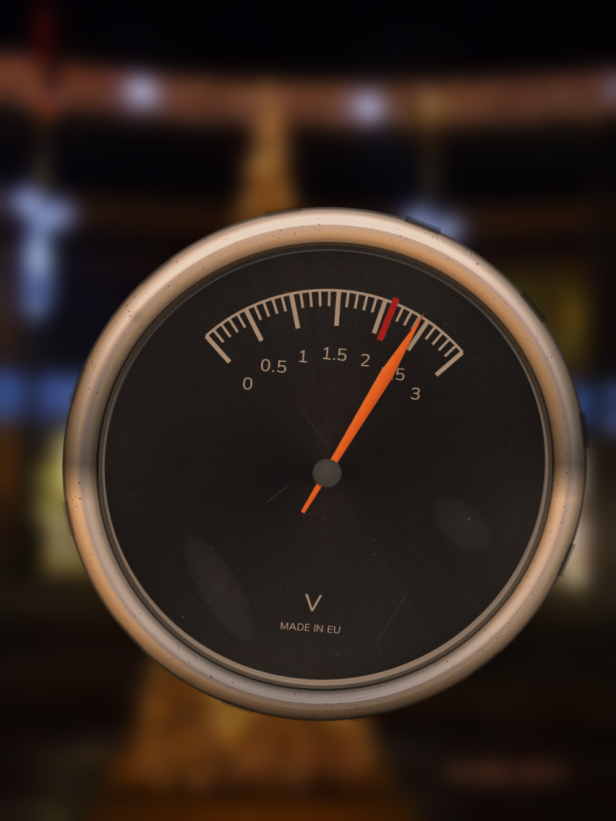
2.4 V
